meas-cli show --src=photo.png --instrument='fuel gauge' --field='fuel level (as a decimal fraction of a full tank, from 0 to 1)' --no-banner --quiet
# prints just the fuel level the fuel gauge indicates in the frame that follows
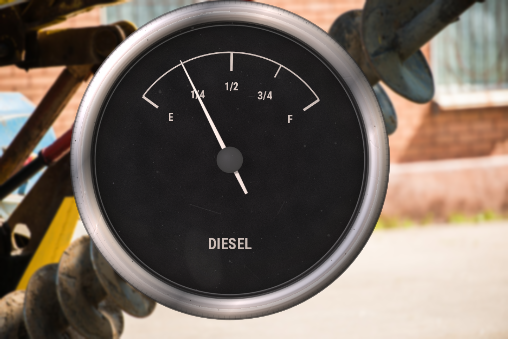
0.25
